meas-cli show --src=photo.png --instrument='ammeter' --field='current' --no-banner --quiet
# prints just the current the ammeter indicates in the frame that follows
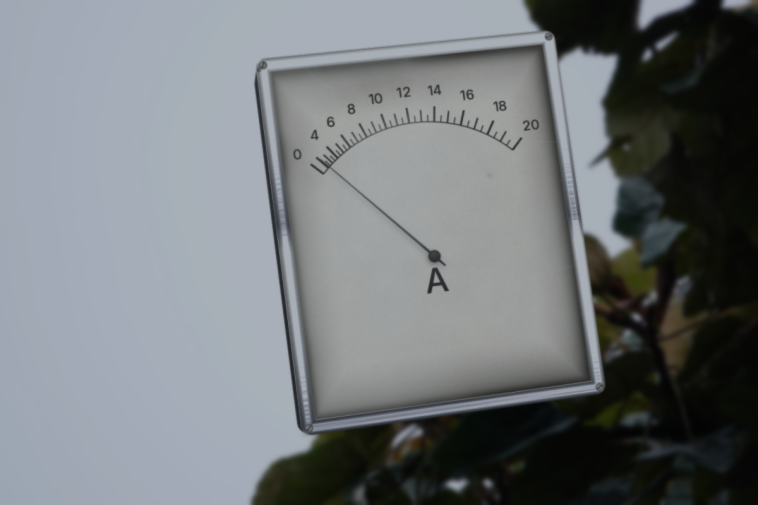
2 A
